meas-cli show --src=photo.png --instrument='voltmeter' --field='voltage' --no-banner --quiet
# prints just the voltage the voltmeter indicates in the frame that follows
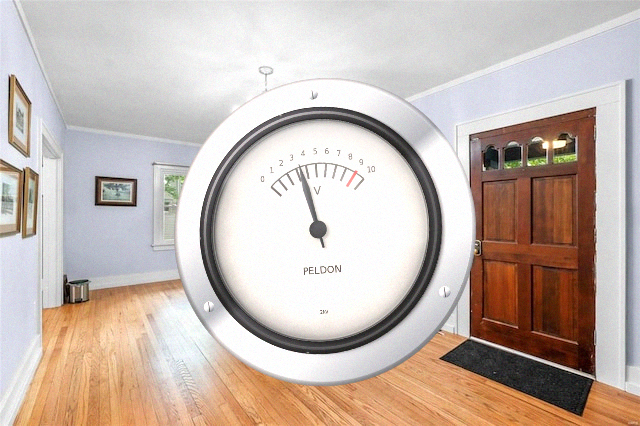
3.5 V
